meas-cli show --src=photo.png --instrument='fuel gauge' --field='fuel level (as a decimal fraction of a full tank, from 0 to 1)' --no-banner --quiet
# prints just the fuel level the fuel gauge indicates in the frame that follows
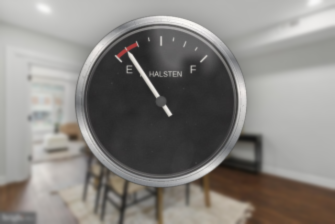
0.125
